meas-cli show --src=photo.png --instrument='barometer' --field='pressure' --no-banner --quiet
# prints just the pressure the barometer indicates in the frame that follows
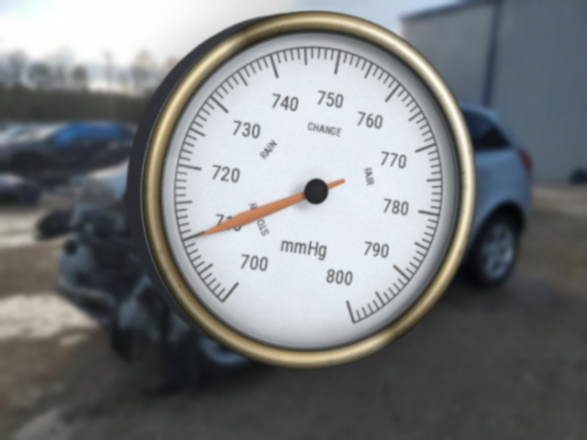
710 mmHg
